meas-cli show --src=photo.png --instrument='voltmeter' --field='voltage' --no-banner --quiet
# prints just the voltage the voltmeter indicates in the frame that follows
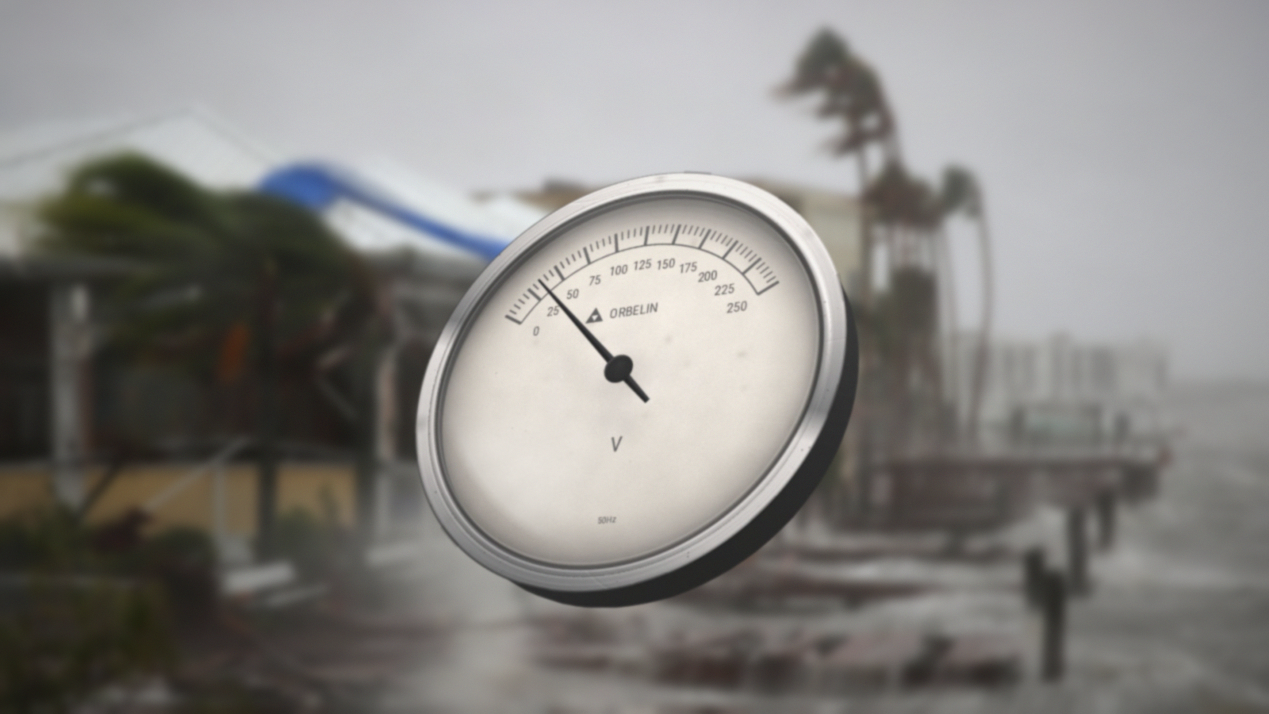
35 V
